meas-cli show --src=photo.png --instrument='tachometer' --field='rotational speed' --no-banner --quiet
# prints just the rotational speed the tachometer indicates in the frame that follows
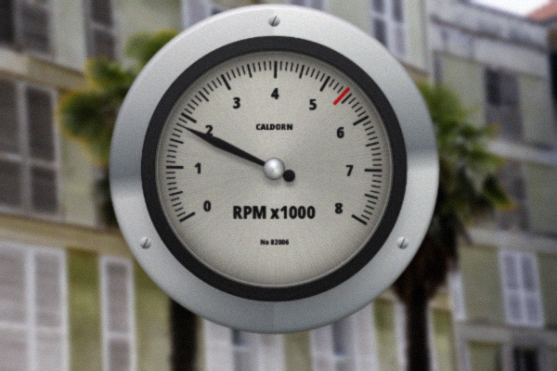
1800 rpm
